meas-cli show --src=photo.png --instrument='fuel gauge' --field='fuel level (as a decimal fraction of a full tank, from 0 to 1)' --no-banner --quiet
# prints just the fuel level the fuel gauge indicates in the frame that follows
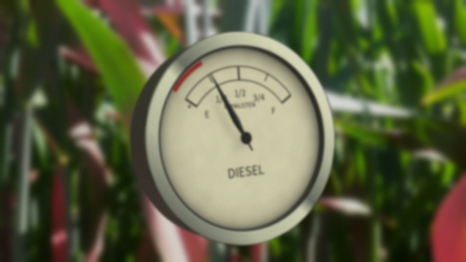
0.25
